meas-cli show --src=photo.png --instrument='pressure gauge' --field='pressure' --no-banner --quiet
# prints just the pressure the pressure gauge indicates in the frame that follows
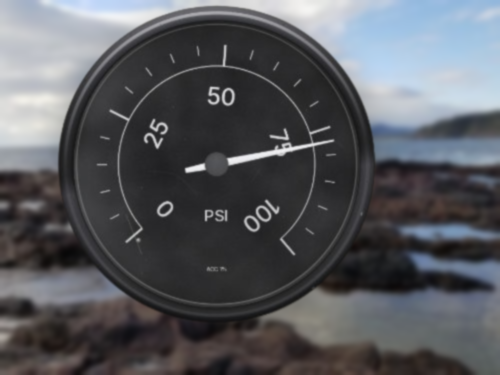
77.5 psi
